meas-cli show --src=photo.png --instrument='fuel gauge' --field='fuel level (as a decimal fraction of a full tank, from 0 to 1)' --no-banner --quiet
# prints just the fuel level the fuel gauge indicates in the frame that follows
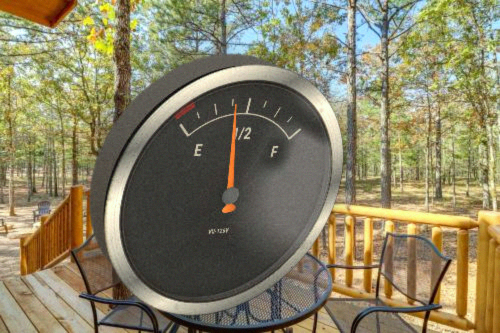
0.375
